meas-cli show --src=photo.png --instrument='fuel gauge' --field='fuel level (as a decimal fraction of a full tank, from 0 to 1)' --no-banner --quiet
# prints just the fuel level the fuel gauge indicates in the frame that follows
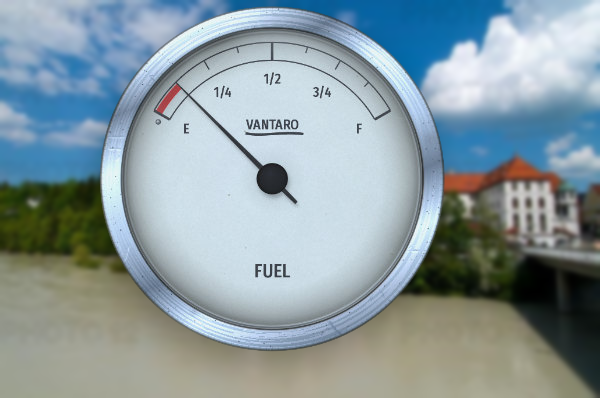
0.125
